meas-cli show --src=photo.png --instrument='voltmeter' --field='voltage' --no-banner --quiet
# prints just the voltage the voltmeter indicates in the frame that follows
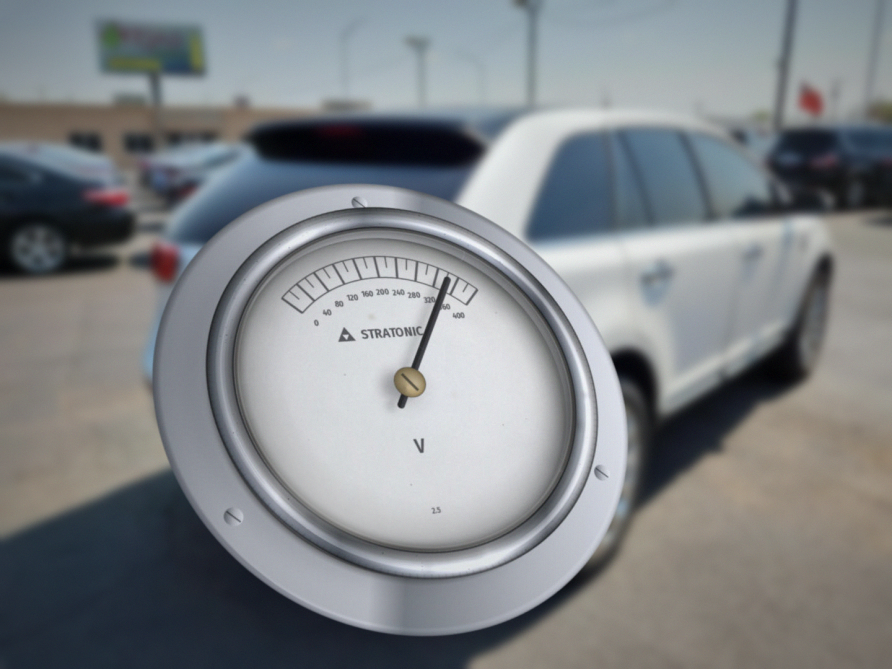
340 V
